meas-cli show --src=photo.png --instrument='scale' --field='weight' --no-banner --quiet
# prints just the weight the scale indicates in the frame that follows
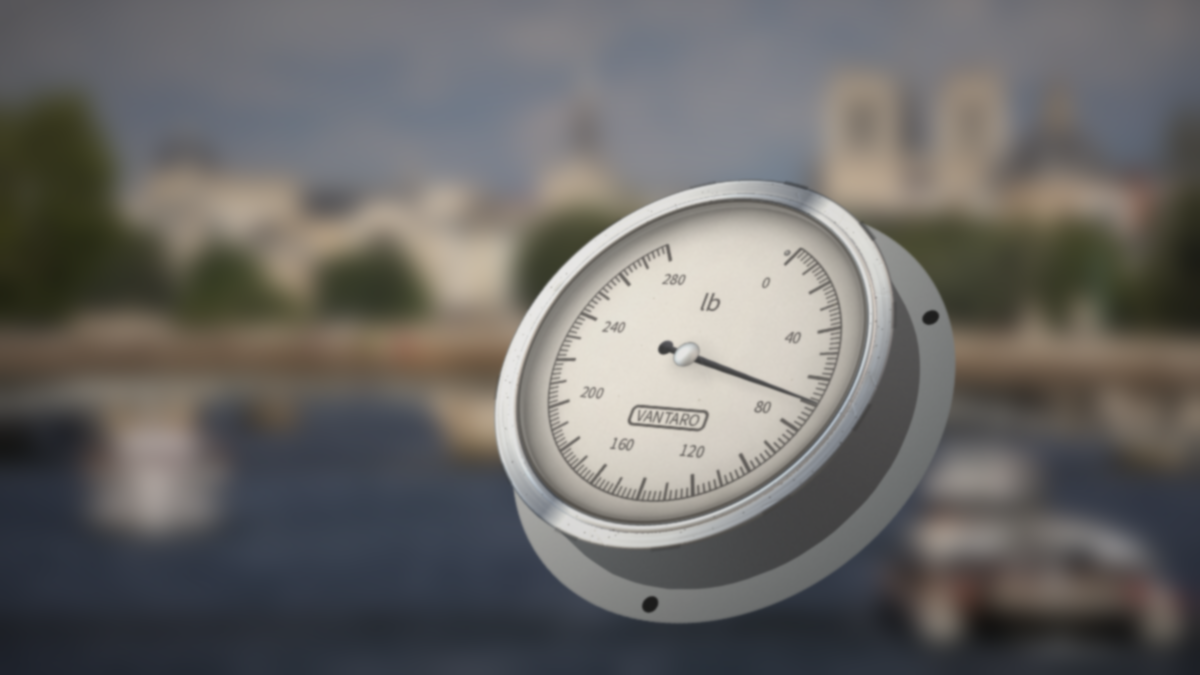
70 lb
